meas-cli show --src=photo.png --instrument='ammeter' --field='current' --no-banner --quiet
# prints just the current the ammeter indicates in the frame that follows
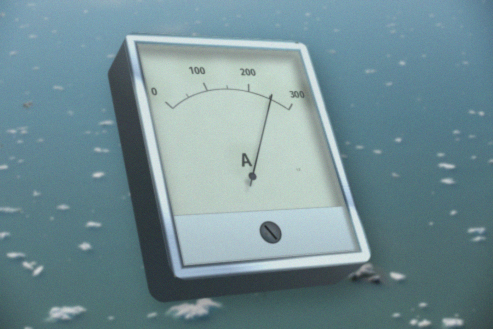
250 A
